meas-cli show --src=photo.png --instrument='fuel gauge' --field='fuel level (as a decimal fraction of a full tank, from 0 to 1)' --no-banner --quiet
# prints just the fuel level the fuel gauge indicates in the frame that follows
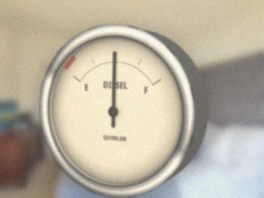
0.5
